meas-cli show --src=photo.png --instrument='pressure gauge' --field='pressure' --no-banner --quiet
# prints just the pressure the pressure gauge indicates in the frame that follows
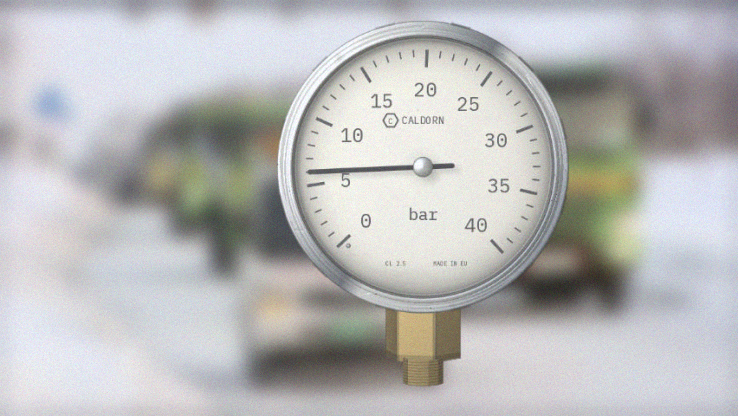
6 bar
